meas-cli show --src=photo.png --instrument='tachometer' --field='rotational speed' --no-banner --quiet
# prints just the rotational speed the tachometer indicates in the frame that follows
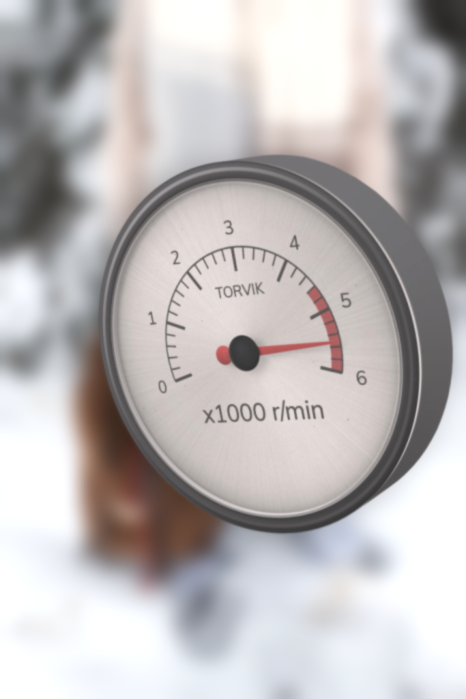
5500 rpm
